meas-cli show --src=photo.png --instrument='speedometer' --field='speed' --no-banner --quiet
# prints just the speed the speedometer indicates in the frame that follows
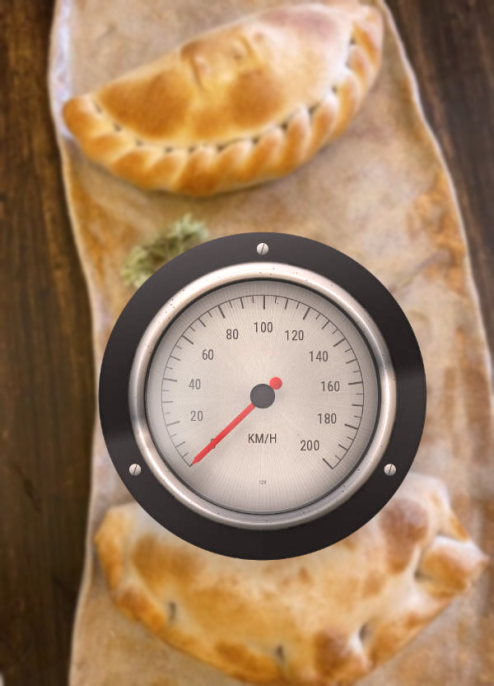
0 km/h
